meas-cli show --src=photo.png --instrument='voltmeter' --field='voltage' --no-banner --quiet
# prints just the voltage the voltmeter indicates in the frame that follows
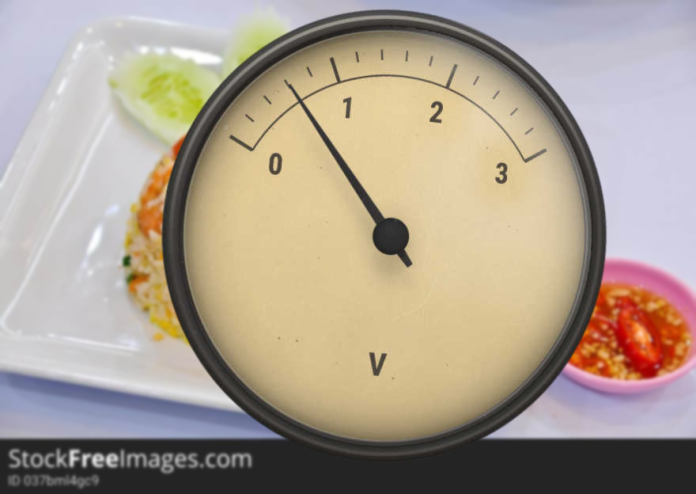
0.6 V
